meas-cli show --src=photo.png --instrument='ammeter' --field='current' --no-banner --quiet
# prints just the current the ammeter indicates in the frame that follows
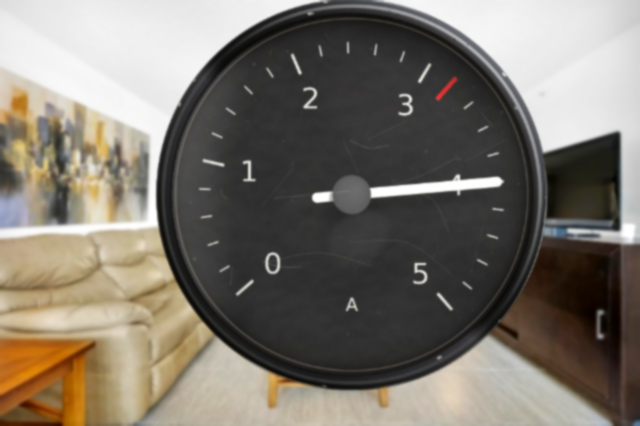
4 A
